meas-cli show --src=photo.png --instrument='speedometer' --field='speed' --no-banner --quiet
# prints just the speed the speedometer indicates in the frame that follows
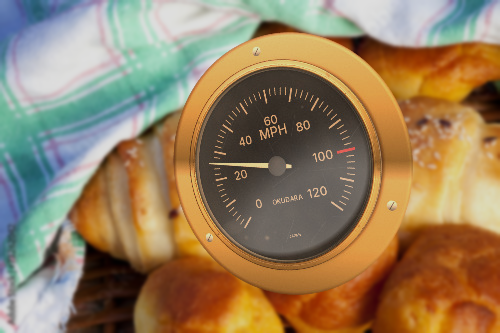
26 mph
